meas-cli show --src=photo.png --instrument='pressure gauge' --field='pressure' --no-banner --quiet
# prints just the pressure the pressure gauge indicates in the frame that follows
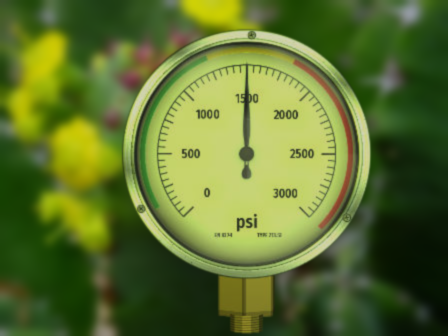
1500 psi
